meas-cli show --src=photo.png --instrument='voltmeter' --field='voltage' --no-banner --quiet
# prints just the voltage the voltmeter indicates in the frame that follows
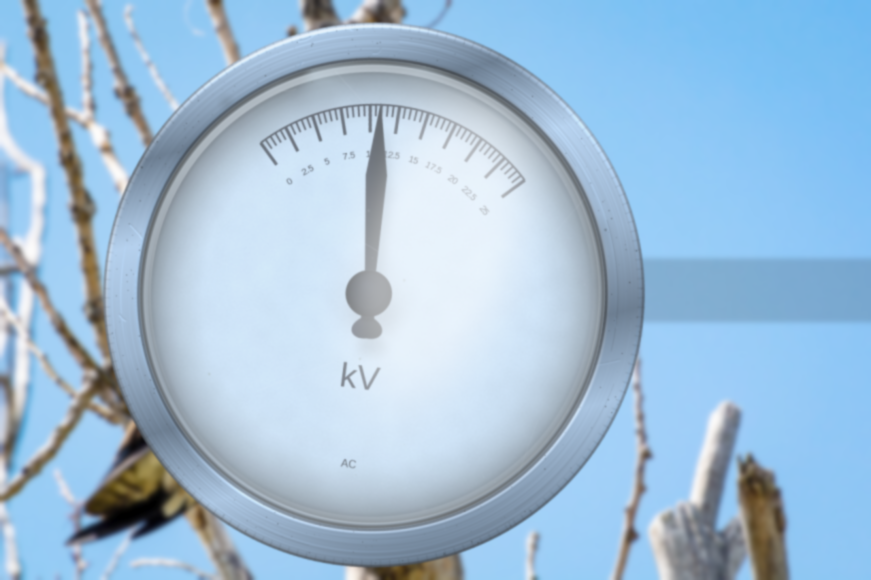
11 kV
